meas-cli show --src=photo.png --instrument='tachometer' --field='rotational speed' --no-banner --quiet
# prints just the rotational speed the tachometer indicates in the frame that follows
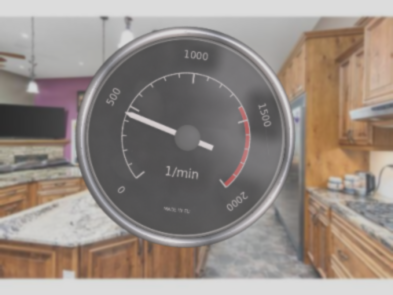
450 rpm
